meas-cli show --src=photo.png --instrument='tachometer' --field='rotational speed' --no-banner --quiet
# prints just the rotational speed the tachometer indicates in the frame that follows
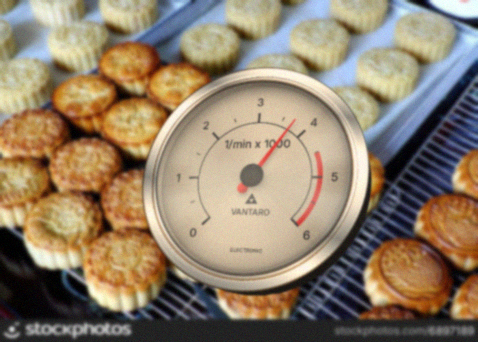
3750 rpm
